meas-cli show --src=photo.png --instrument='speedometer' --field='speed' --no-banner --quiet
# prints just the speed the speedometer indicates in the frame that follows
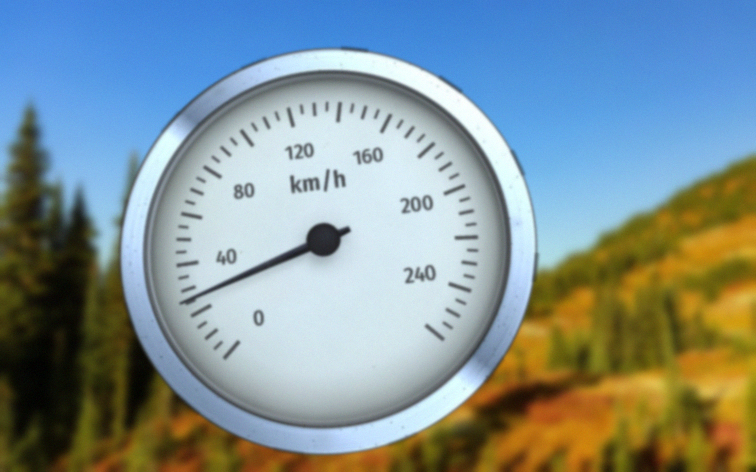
25 km/h
